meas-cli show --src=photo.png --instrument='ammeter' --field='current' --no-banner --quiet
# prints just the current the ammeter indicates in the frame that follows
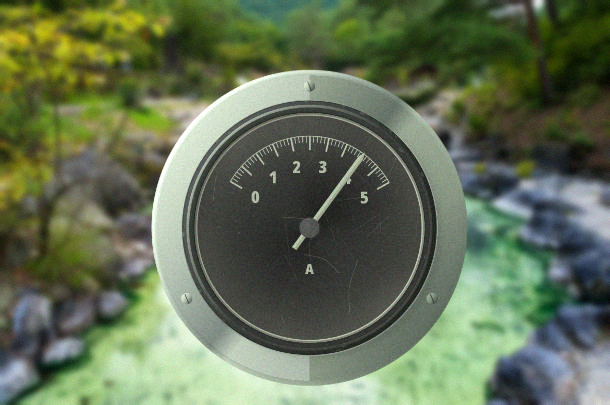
4 A
